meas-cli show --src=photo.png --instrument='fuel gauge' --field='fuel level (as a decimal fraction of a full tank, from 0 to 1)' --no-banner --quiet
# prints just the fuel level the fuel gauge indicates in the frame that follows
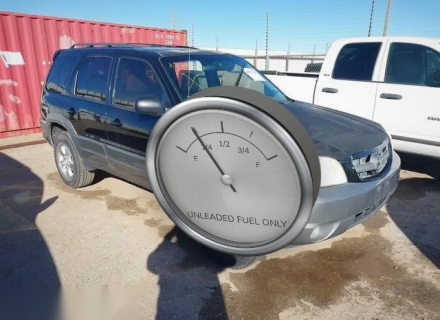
0.25
